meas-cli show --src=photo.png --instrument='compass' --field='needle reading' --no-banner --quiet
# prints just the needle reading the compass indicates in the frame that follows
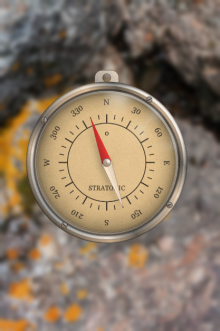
340 °
